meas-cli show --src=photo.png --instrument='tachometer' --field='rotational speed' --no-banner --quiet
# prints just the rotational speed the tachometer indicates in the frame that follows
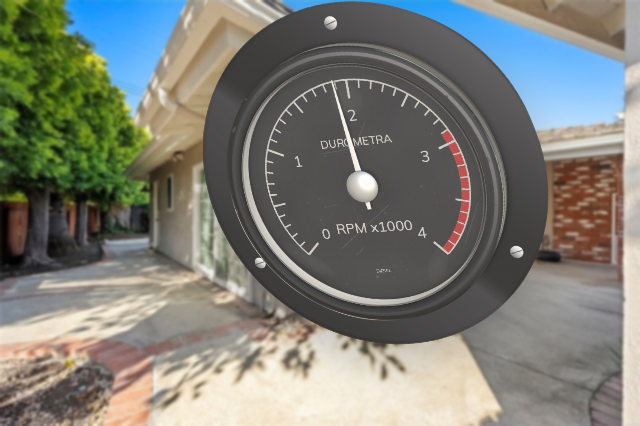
1900 rpm
